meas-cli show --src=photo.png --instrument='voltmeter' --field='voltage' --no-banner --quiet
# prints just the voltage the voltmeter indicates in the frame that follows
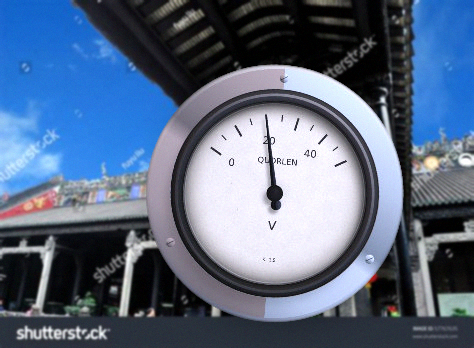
20 V
